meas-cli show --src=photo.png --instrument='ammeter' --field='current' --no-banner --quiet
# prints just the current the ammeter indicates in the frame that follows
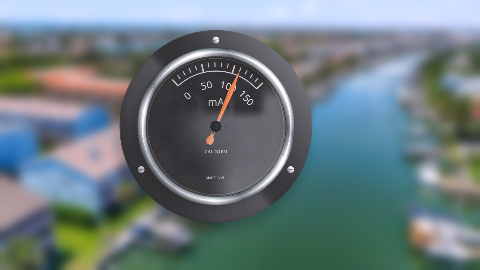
110 mA
